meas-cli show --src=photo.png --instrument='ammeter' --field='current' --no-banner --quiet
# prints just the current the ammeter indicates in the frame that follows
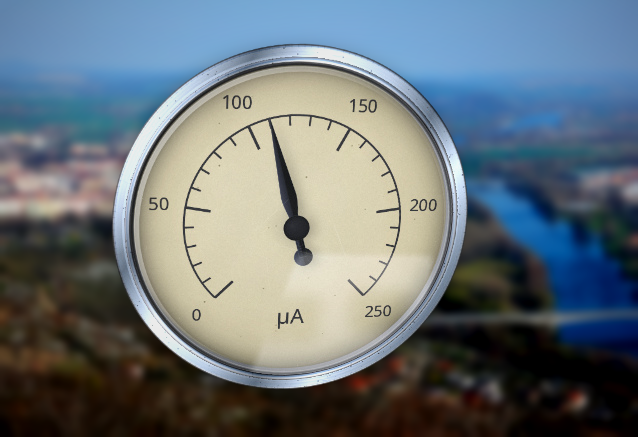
110 µA
